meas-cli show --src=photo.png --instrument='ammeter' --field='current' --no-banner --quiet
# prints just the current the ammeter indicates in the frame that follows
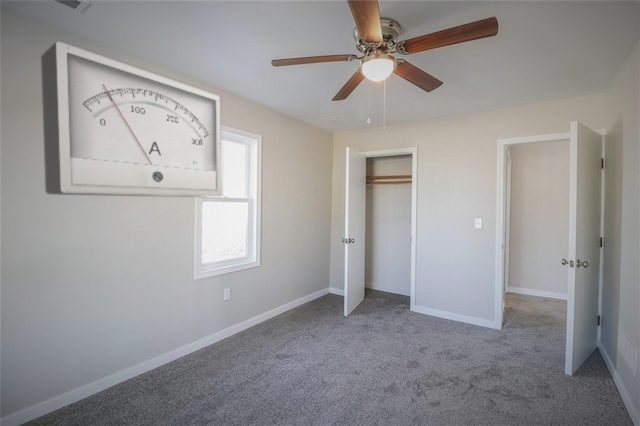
50 A
